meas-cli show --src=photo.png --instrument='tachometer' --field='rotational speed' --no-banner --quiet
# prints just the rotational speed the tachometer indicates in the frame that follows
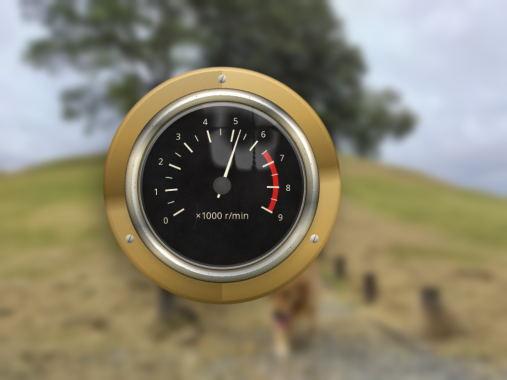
5250 rpm
